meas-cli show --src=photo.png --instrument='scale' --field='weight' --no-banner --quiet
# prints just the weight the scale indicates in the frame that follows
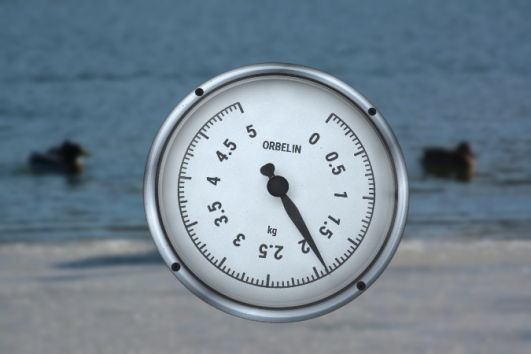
1.9 kg
